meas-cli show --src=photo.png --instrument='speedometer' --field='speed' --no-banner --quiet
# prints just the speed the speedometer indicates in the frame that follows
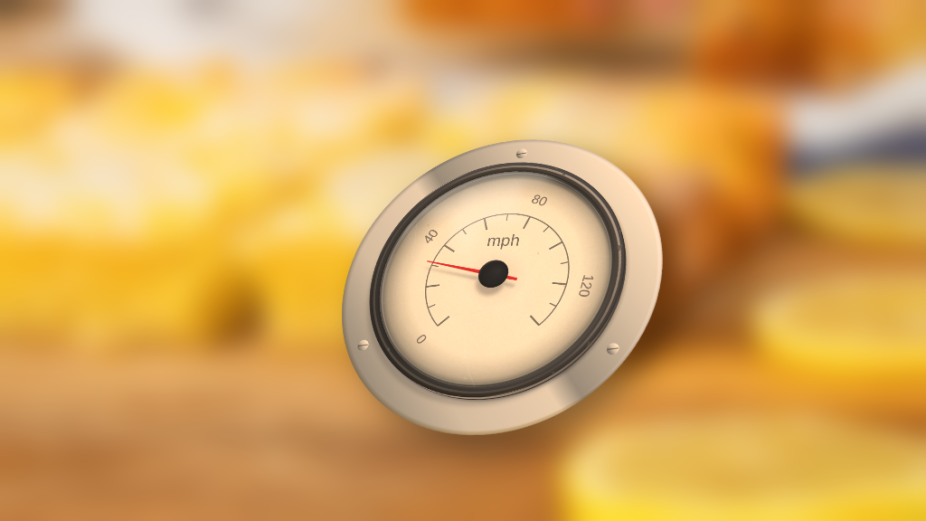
30 mph
